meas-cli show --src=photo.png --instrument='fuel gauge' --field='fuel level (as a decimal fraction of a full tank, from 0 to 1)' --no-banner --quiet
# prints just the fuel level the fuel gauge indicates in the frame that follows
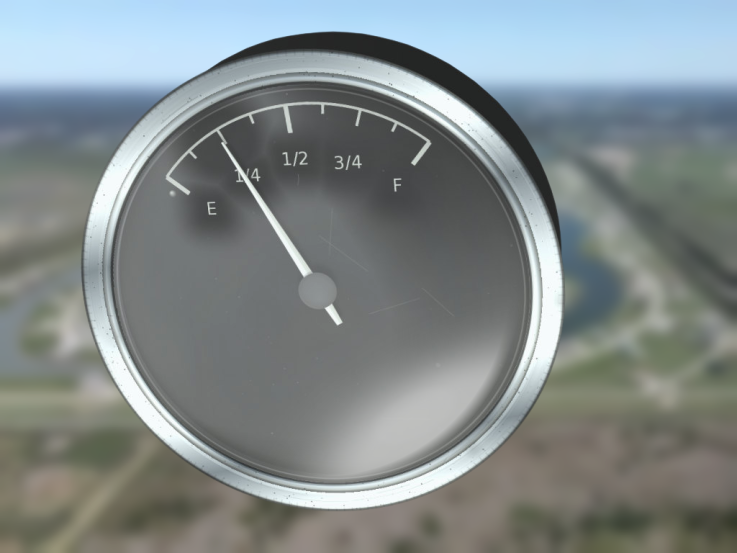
0.25
